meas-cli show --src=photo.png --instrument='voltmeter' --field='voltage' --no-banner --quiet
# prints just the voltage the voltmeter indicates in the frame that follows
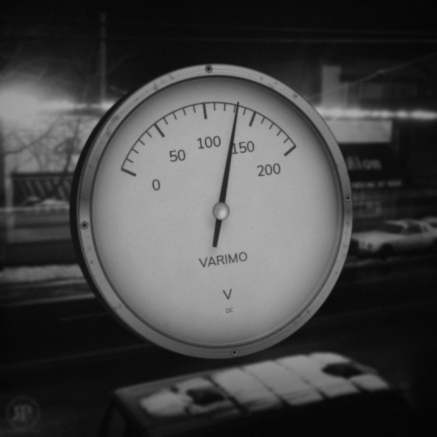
130 V
